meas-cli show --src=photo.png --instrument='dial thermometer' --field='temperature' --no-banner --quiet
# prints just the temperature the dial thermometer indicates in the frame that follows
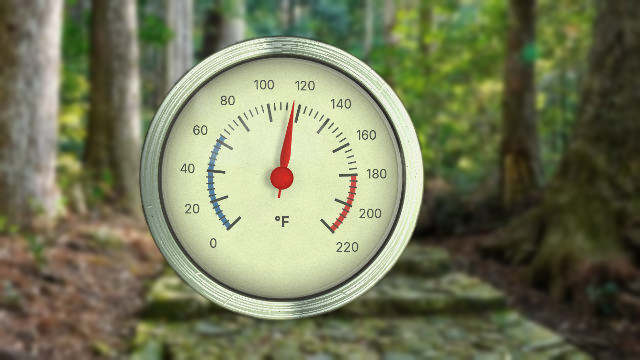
116 °F
